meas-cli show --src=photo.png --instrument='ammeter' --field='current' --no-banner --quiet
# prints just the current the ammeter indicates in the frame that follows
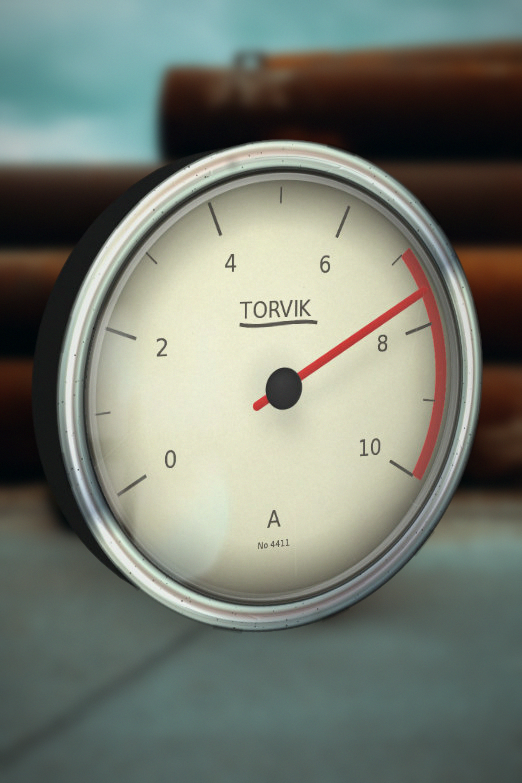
7.5 A
